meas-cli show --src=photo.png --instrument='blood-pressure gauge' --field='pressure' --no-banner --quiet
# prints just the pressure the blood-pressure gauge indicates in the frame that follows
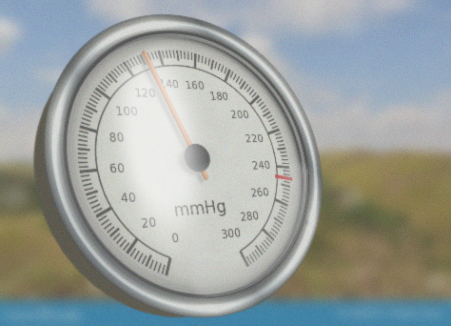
130 mmHg
